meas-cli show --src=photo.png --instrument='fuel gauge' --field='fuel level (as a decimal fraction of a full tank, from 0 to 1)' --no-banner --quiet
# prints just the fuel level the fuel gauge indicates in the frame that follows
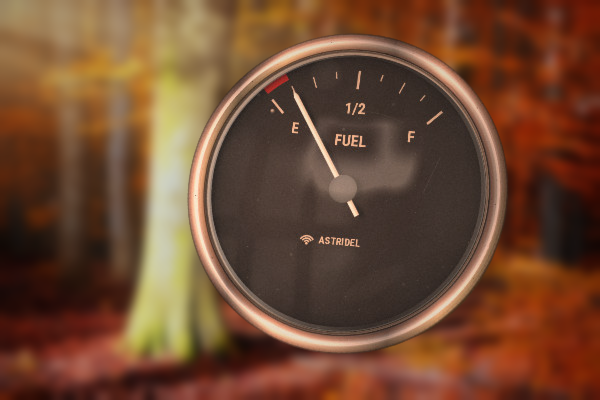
0.125
